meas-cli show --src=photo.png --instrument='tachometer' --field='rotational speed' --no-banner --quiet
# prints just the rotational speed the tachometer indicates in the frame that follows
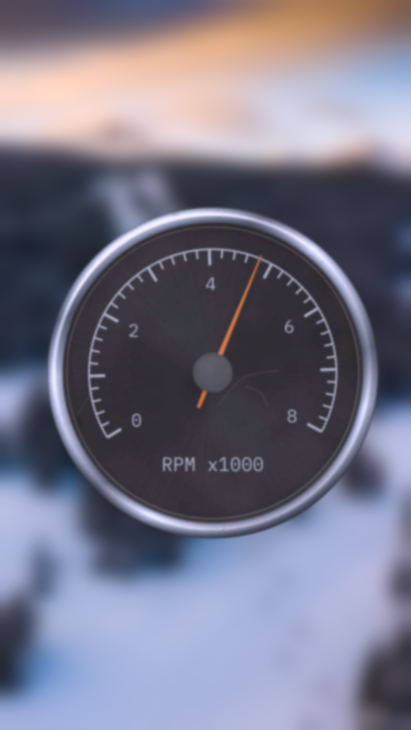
4800 rpm
